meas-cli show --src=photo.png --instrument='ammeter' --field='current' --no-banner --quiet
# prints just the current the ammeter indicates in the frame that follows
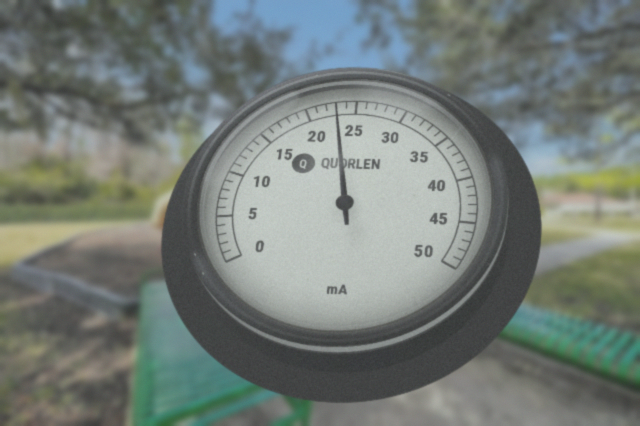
23 mA
